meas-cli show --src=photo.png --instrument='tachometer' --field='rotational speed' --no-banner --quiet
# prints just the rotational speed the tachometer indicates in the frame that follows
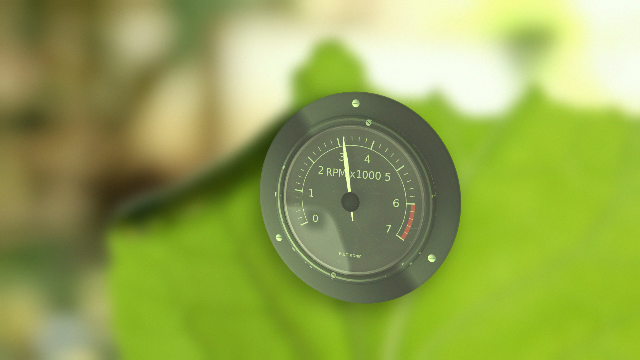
3200 rpm
